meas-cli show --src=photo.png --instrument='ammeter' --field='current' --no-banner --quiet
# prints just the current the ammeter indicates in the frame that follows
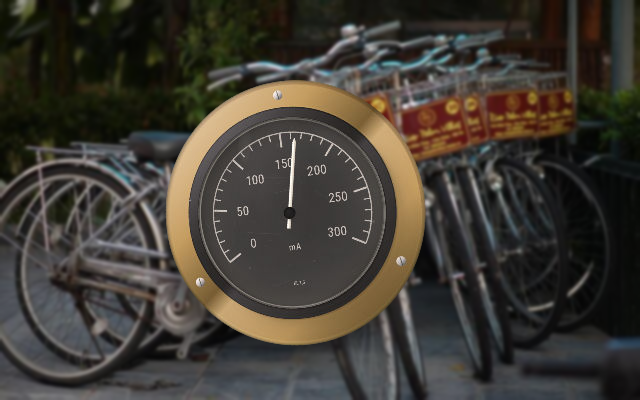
165 mA
